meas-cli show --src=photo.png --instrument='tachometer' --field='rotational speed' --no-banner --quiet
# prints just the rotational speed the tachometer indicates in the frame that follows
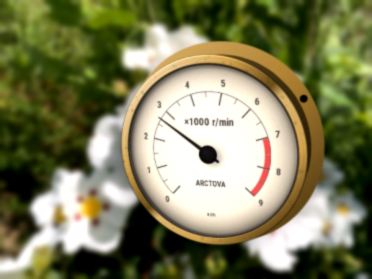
2750 rpm
